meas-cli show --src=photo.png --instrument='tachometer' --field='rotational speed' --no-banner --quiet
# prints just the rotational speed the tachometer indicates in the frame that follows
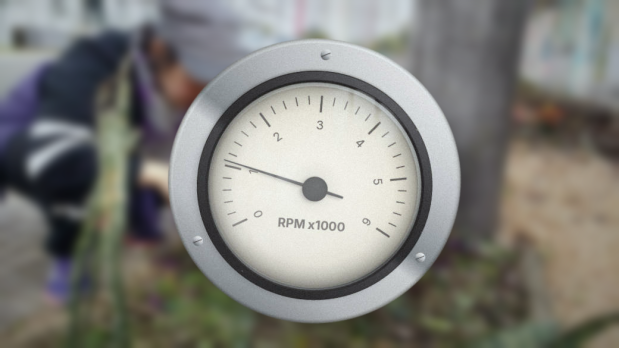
1100 rpm
